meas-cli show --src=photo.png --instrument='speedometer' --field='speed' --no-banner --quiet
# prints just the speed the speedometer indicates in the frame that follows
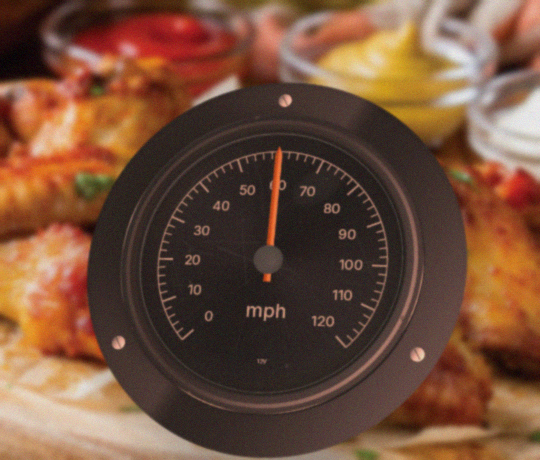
60 mph
